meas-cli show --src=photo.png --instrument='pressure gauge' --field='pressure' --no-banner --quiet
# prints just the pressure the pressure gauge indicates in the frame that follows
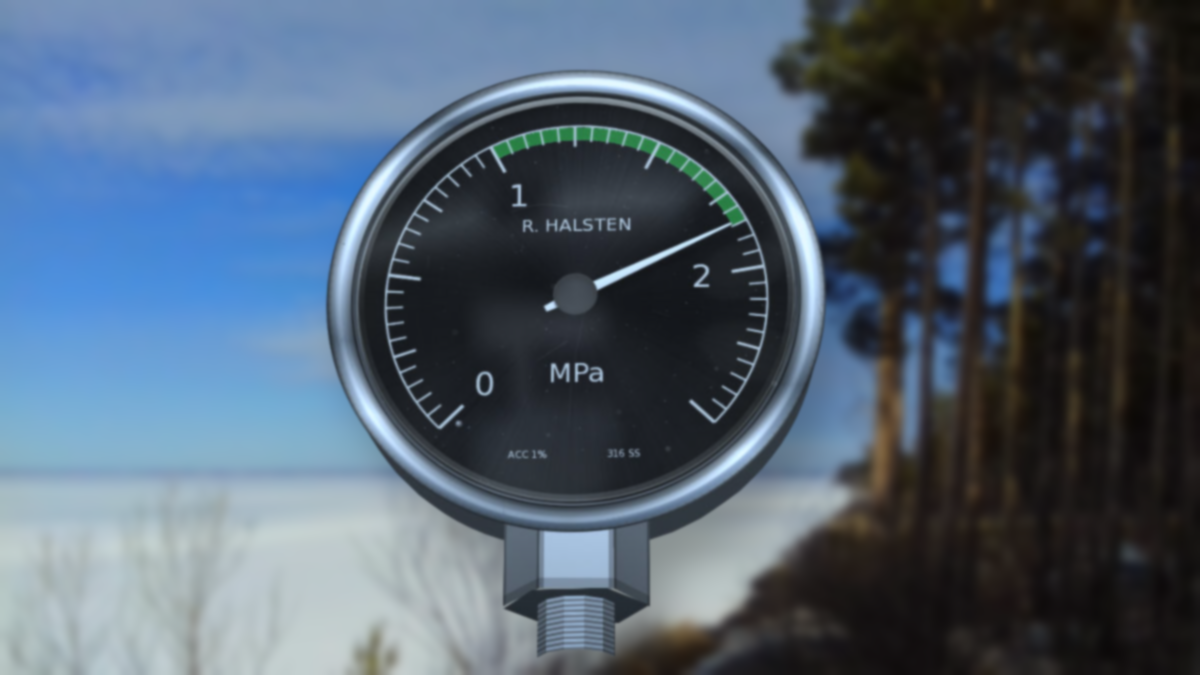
1.85 MPa
